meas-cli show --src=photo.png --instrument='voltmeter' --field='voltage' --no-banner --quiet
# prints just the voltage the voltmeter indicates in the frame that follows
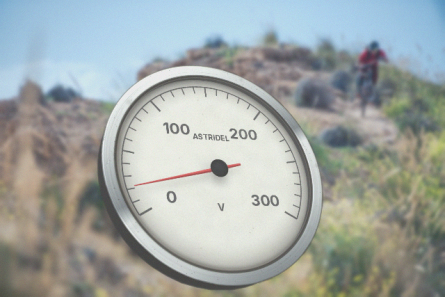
20 V
